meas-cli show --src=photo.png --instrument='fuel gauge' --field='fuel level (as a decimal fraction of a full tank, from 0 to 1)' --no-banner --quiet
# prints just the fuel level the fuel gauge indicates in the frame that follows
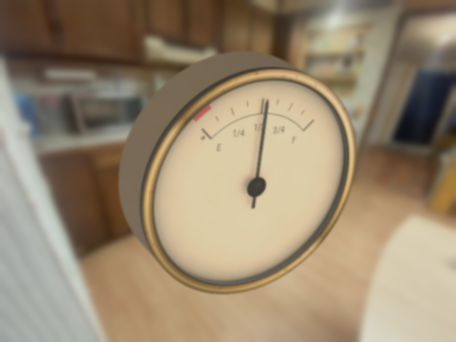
0.5
